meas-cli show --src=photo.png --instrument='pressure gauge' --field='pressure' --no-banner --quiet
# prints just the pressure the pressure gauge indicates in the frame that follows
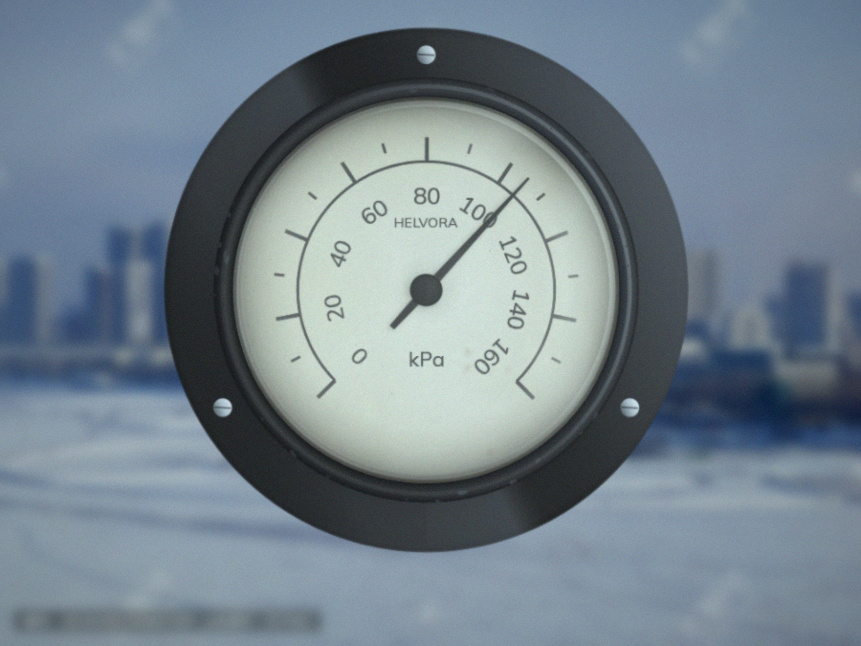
105 kPa
